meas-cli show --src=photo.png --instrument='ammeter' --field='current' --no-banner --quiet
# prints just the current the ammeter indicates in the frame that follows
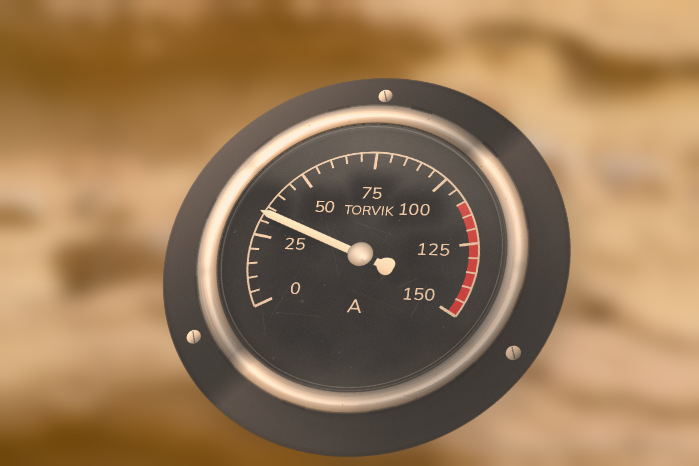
32.5 A
